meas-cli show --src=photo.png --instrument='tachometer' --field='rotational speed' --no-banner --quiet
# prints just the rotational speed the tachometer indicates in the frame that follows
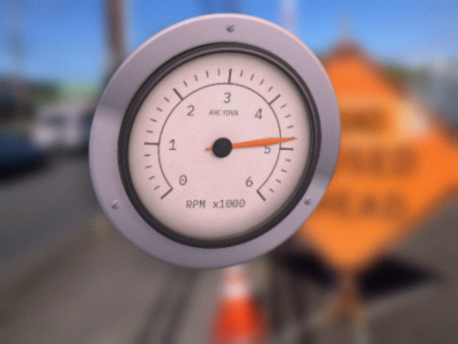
4800 rpm
